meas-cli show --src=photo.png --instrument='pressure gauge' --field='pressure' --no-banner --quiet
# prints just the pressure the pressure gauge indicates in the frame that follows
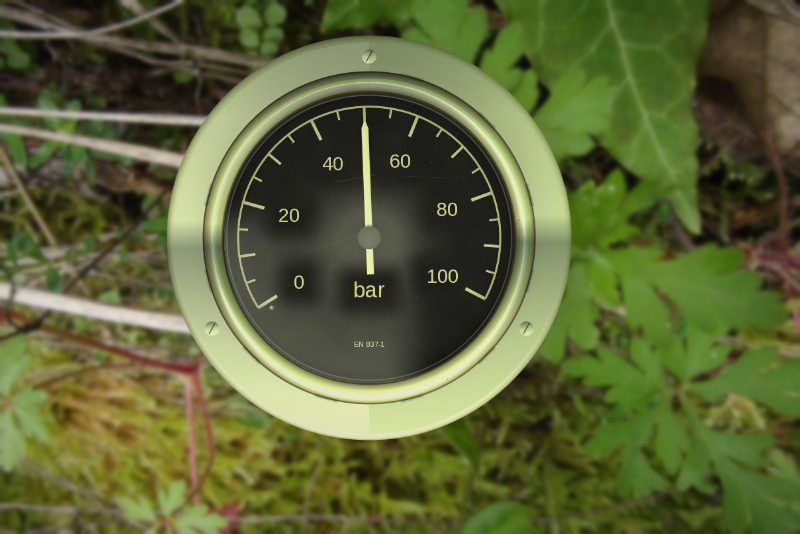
50 bar
